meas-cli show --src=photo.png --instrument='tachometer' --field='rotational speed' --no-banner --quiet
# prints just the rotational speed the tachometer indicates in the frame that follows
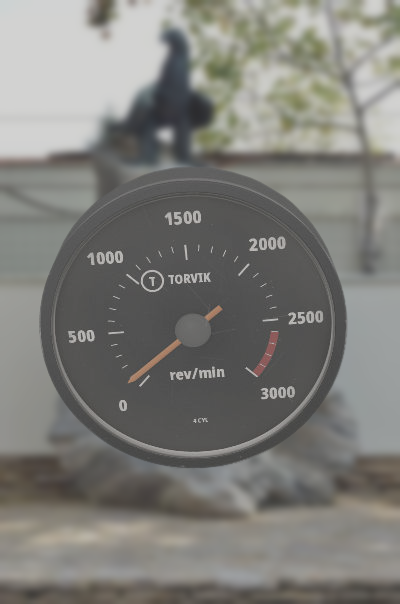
100 rpm
